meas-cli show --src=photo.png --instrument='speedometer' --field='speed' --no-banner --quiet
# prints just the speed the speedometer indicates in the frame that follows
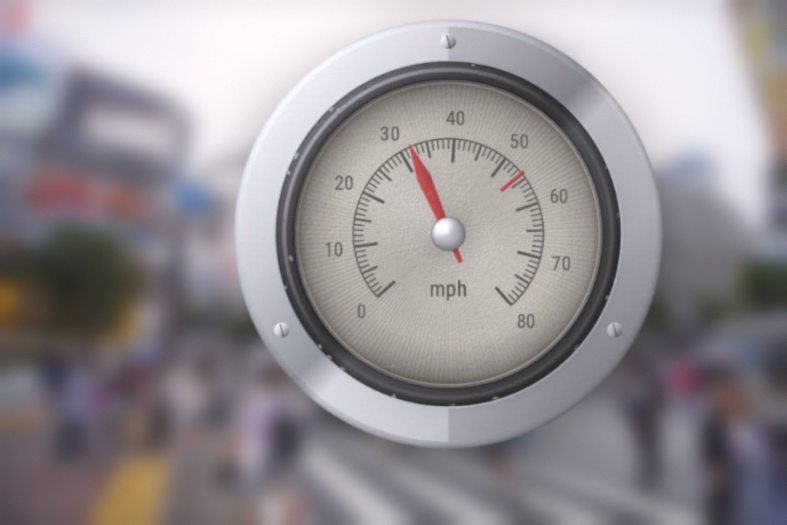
32 mph
